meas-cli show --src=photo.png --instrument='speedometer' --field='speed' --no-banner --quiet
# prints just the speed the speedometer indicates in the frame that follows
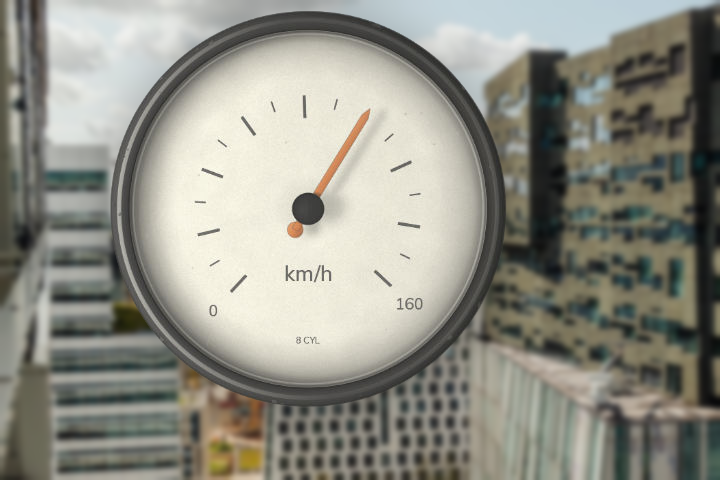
100 km/h
